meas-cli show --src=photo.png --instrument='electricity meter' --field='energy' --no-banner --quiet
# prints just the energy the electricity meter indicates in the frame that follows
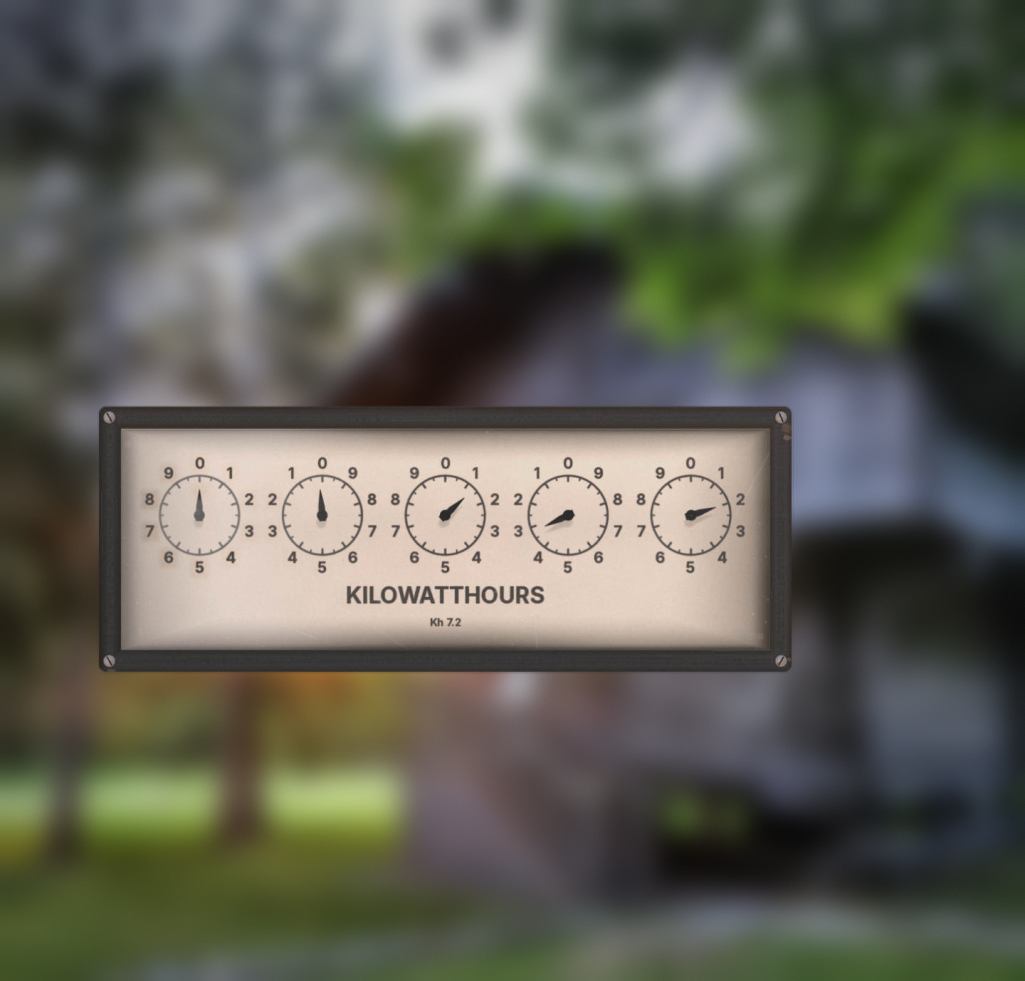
132 kWh
